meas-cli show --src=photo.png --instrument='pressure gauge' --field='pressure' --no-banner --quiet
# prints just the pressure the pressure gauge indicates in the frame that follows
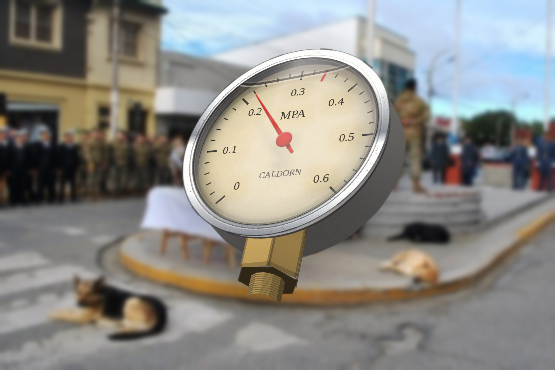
0.22 MPa
